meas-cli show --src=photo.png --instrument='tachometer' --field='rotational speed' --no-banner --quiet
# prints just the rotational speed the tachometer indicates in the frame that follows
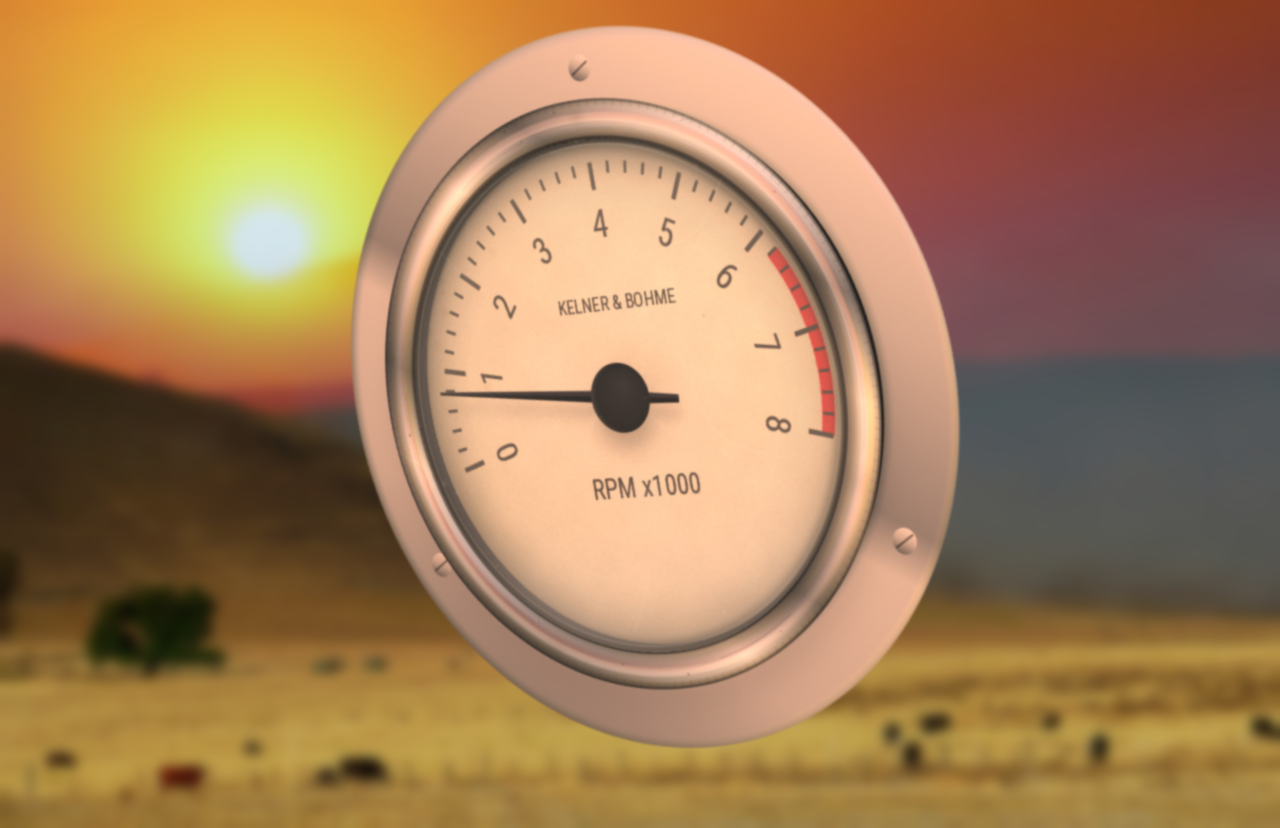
800 rpm
